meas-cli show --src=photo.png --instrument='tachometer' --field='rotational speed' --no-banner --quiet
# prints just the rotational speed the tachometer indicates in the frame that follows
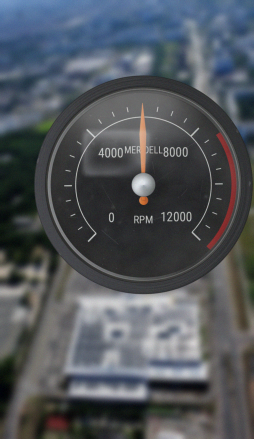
6000 rpm
